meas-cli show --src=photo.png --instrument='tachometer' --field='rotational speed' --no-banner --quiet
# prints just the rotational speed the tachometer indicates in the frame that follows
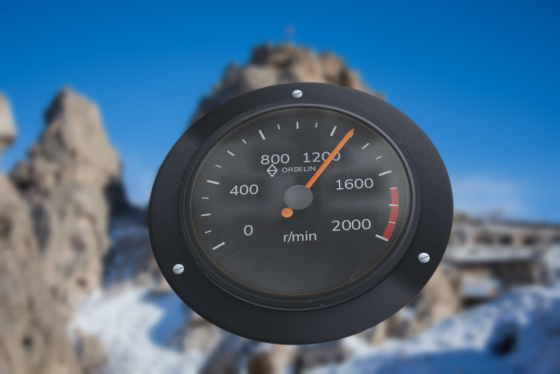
1300 rpm
